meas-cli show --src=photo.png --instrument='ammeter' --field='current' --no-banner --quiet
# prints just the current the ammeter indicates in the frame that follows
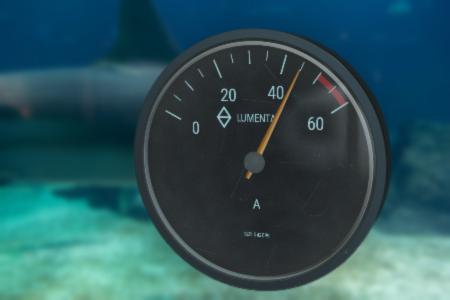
45 A
